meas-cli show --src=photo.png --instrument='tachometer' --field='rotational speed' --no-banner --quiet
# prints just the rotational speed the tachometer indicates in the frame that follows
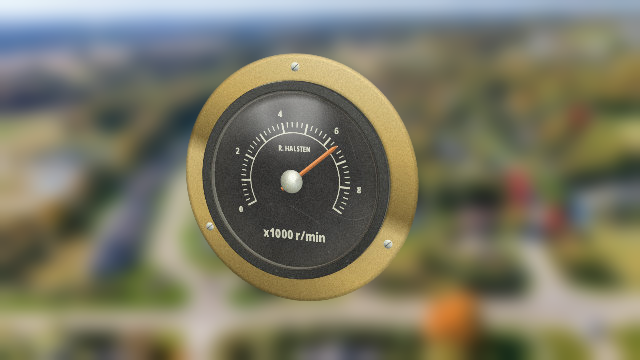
6400 rpm
